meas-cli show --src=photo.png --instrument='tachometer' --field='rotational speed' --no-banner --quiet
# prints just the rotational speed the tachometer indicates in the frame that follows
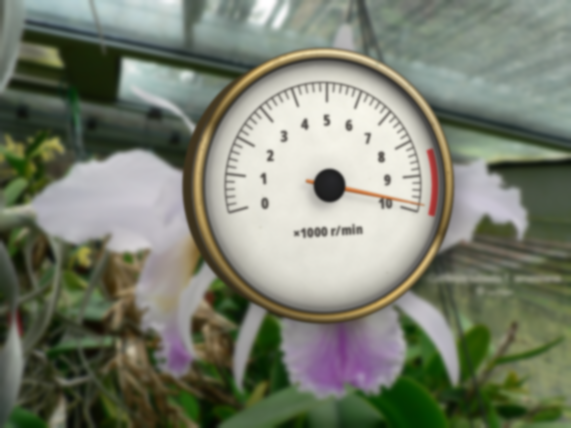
9800 rpm
